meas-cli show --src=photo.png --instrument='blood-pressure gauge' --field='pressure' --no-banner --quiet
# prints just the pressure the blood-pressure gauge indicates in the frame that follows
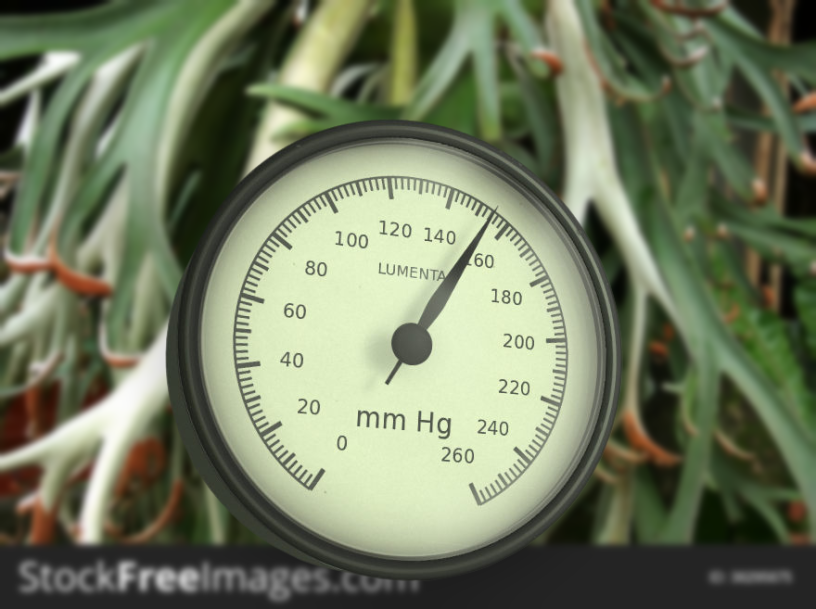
154 mmHg
